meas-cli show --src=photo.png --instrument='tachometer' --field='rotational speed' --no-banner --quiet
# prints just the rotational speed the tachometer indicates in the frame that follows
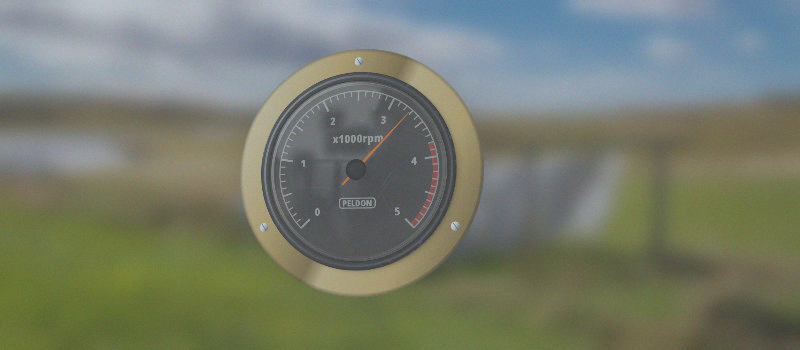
3300 rpm
